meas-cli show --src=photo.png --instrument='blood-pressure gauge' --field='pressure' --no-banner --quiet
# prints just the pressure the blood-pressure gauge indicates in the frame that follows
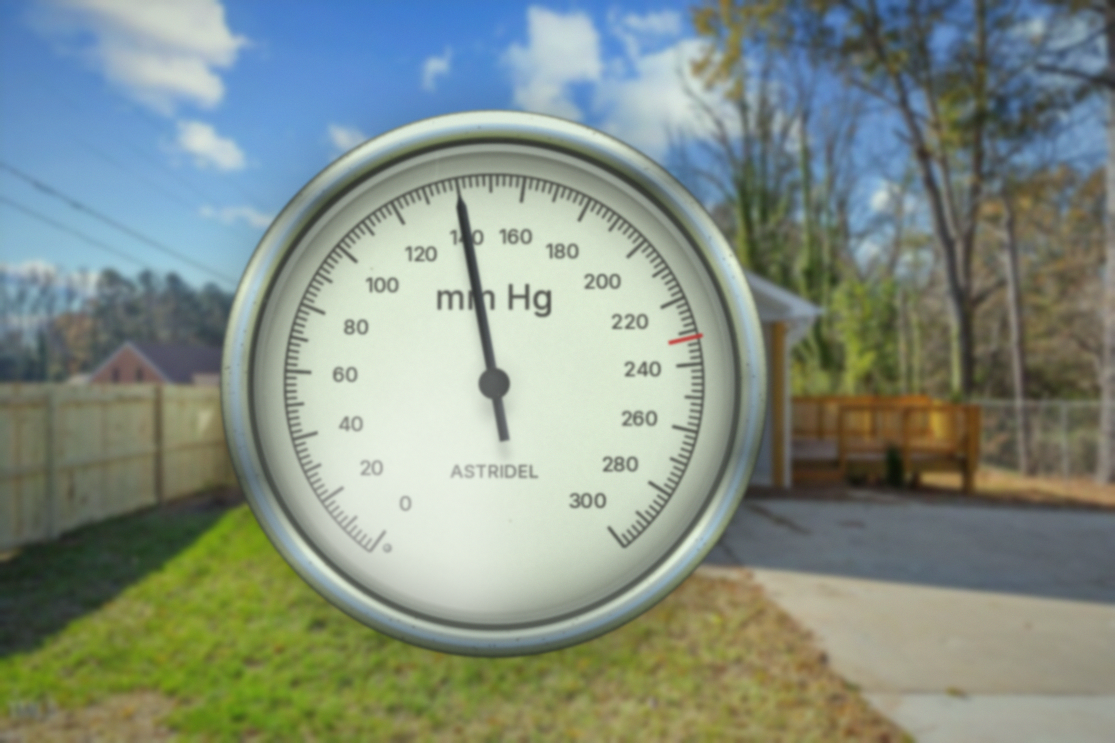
140 mmHg
